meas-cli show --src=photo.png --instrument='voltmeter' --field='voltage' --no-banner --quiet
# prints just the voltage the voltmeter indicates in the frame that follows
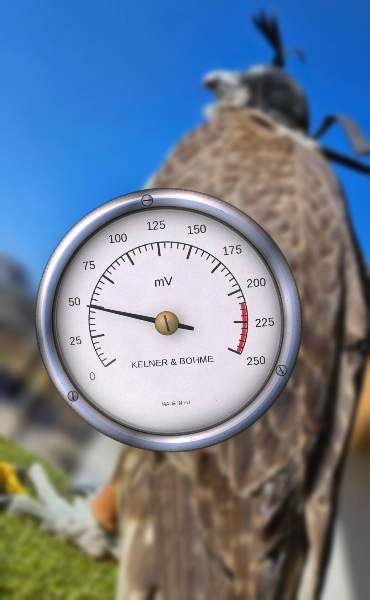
50 mV
